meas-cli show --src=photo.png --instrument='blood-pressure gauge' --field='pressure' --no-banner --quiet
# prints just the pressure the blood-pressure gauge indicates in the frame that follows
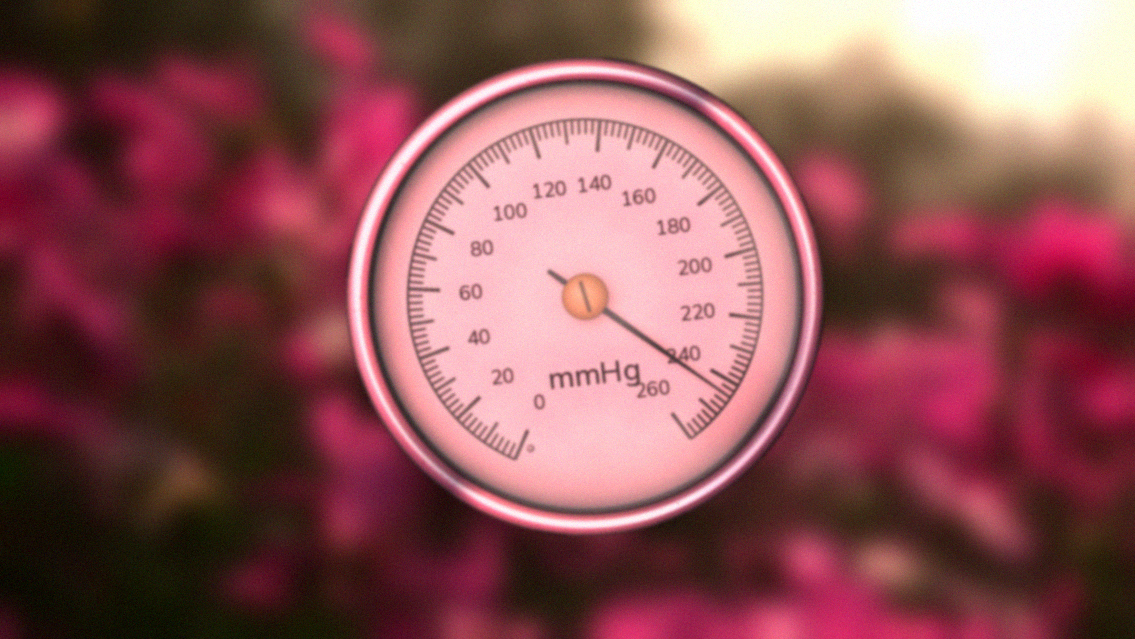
244 mmHg
